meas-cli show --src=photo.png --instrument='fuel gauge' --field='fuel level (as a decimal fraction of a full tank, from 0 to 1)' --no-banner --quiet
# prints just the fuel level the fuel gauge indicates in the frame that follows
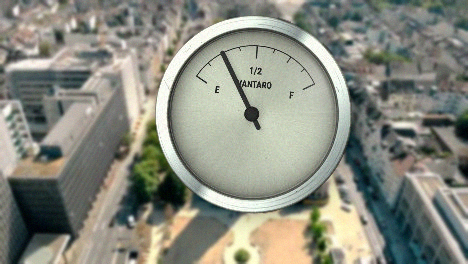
0.25
